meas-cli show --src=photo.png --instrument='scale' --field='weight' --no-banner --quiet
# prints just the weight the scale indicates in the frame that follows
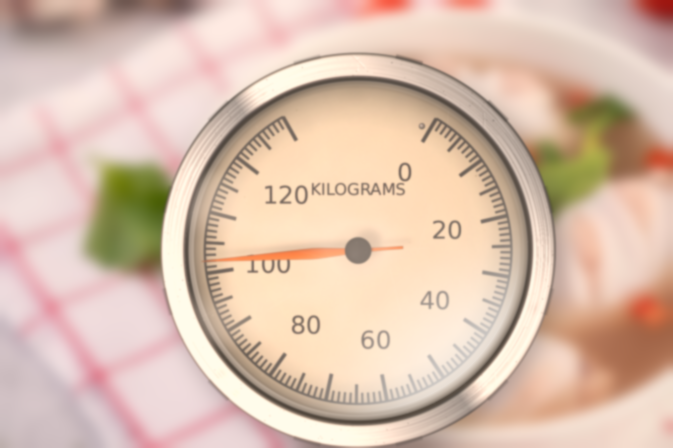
102 kg
